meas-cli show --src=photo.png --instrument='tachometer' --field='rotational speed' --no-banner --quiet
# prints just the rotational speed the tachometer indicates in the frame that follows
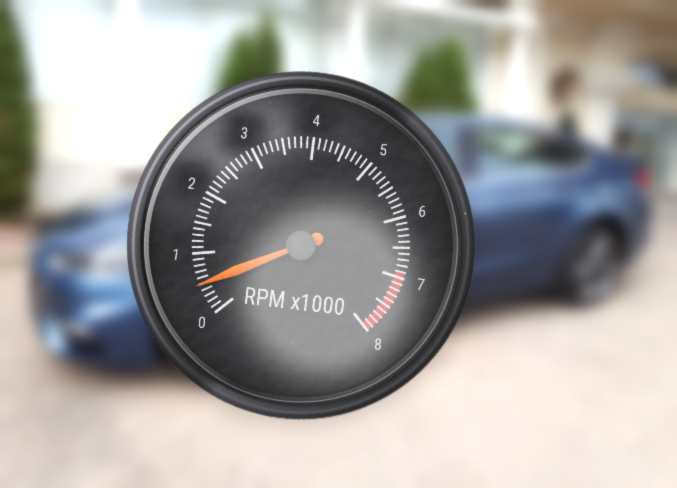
500 rpm
